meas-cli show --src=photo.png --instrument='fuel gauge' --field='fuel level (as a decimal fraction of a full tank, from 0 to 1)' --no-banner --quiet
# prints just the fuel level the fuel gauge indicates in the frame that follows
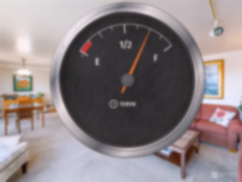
0.75
